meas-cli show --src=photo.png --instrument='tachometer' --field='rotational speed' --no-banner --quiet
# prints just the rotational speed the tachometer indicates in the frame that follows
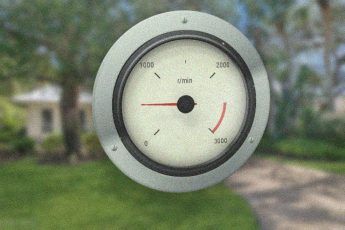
500 rpm
